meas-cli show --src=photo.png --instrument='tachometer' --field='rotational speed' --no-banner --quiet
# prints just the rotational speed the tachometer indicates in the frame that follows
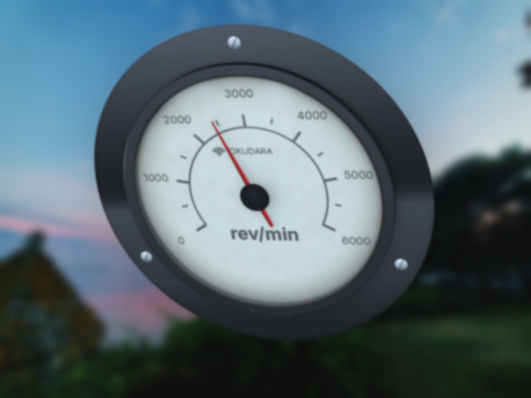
2500 rpm
